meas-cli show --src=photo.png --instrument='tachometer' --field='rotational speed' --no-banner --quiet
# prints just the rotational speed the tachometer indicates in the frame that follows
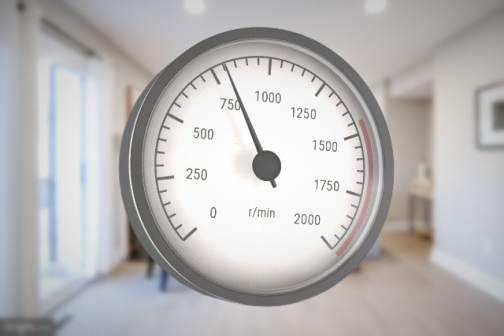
800 rpm
